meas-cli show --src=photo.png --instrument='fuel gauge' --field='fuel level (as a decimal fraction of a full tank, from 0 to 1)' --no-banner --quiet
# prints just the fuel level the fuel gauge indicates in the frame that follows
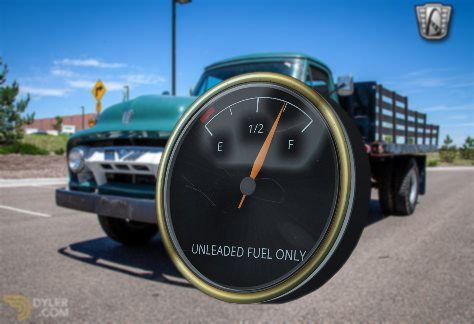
0.75
